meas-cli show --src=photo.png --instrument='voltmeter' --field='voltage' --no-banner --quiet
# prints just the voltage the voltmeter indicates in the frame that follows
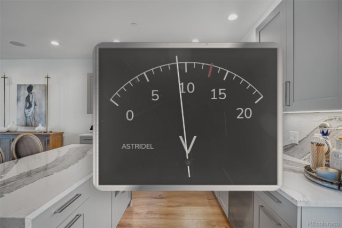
9 V
